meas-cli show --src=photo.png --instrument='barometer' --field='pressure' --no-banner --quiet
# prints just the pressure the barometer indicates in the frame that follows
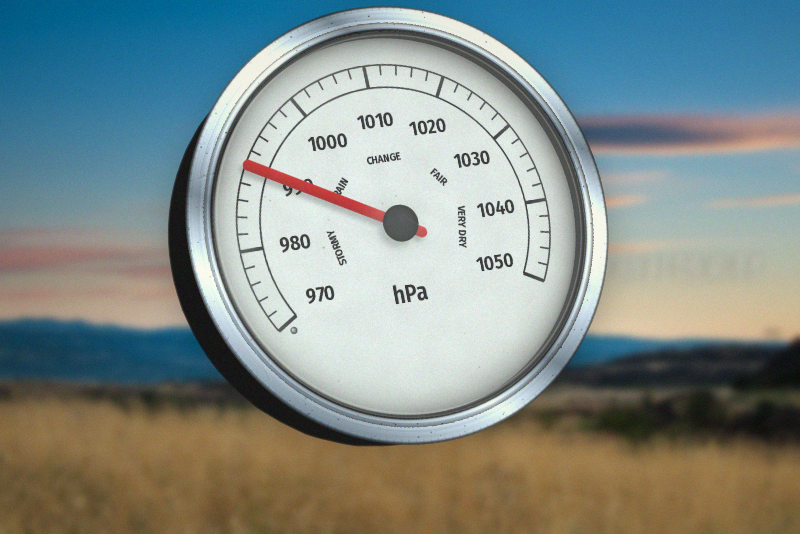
990 hPa
